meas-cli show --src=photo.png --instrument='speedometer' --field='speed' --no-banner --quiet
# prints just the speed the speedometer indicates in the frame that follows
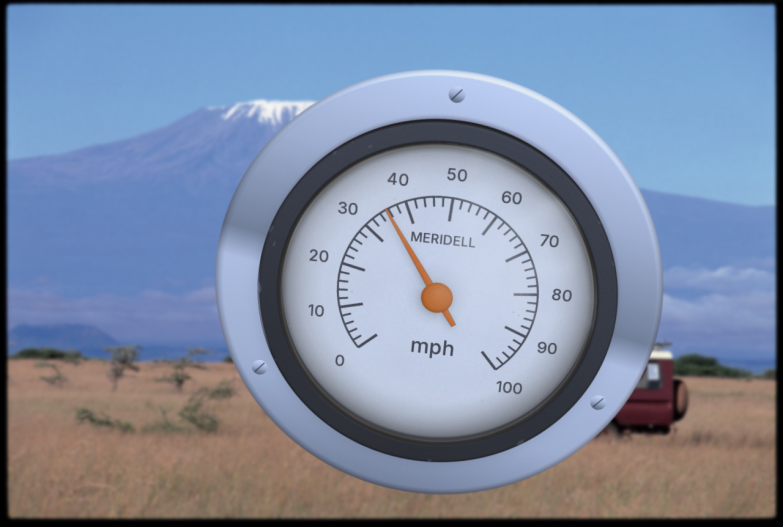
36 mph
